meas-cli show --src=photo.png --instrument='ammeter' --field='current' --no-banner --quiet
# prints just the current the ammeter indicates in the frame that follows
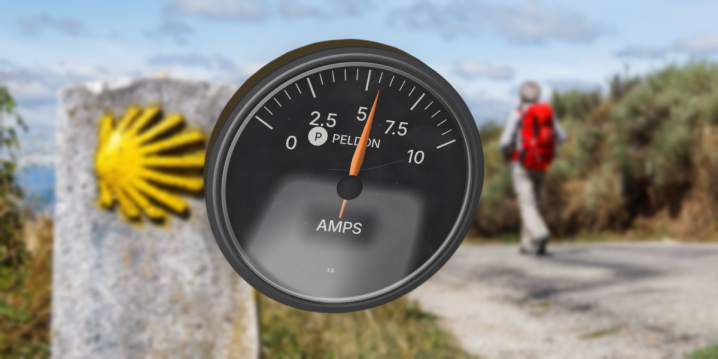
5.5 A
